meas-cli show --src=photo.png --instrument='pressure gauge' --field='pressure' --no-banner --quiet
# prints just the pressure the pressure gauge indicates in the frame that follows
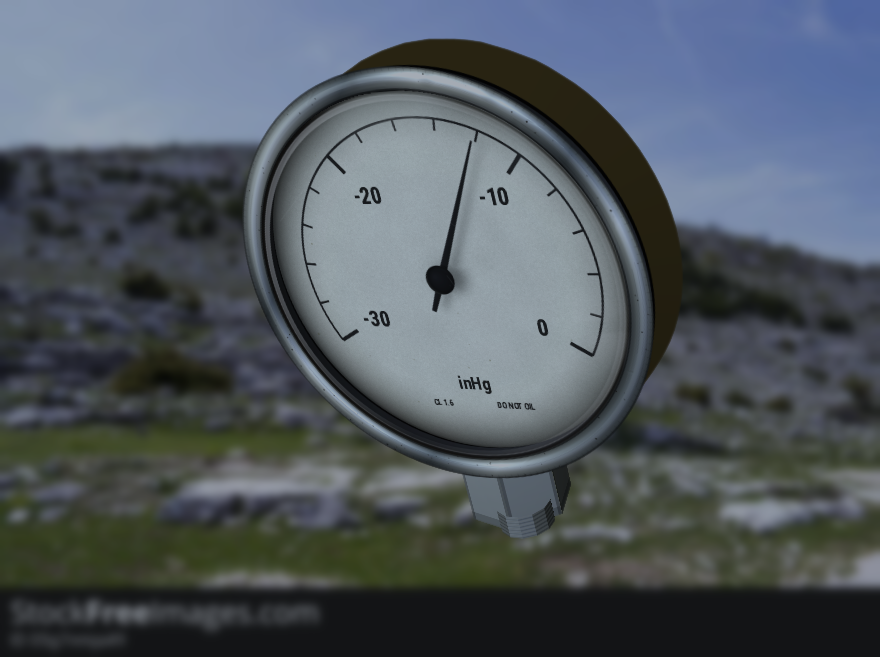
-12 inHg
